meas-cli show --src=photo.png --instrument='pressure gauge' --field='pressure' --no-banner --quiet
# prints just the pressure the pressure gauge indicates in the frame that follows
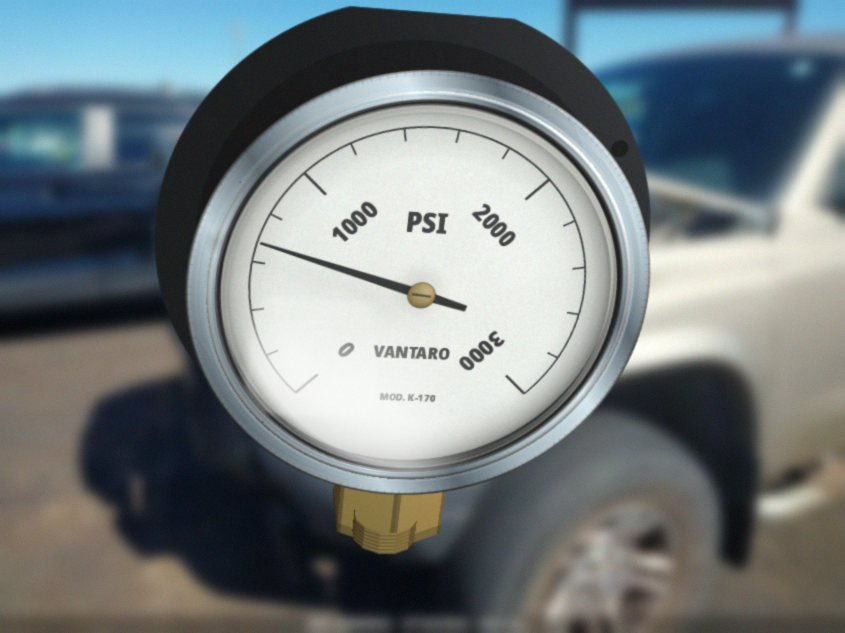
700 psi
